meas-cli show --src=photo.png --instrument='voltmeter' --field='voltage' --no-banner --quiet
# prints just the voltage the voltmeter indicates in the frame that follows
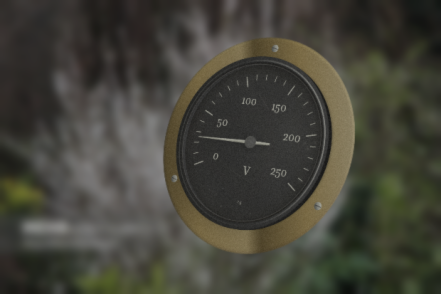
25 V
